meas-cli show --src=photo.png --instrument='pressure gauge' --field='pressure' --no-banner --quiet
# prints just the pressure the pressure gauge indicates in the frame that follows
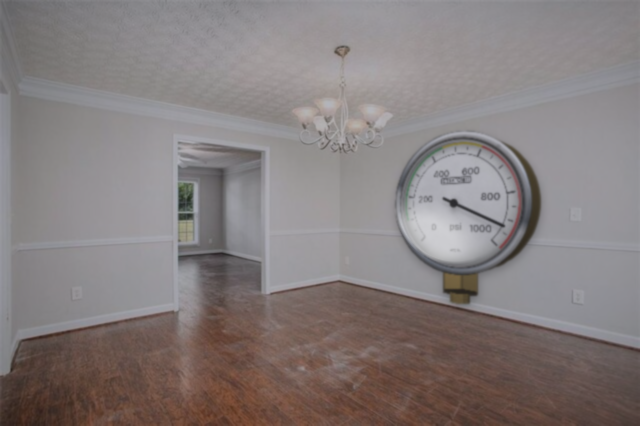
925 psi
